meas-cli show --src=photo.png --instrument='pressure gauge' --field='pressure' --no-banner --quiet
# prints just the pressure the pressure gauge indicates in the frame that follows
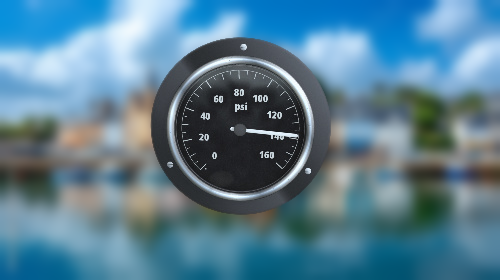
137.5 psi
